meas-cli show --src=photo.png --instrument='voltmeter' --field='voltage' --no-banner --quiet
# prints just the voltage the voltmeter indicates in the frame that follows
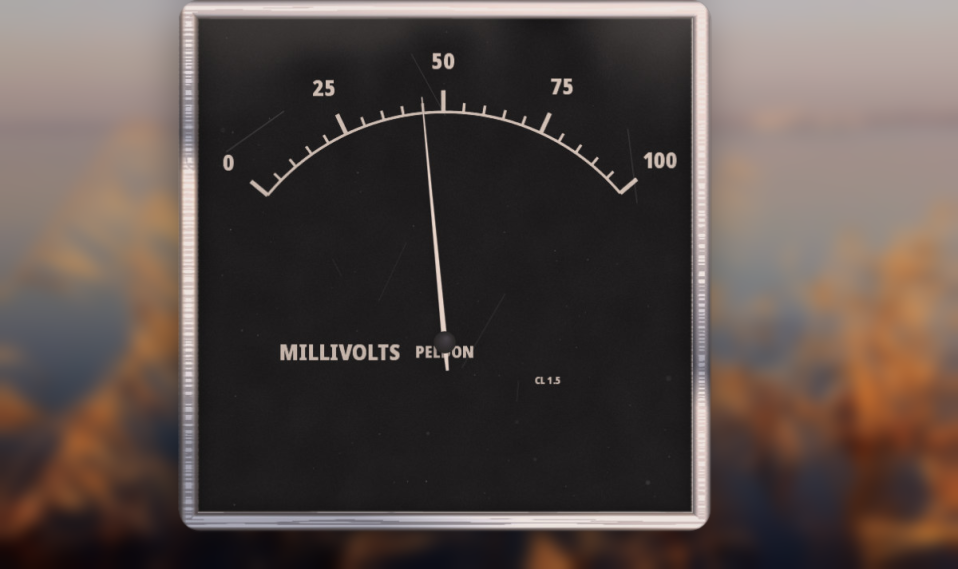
45 mV
